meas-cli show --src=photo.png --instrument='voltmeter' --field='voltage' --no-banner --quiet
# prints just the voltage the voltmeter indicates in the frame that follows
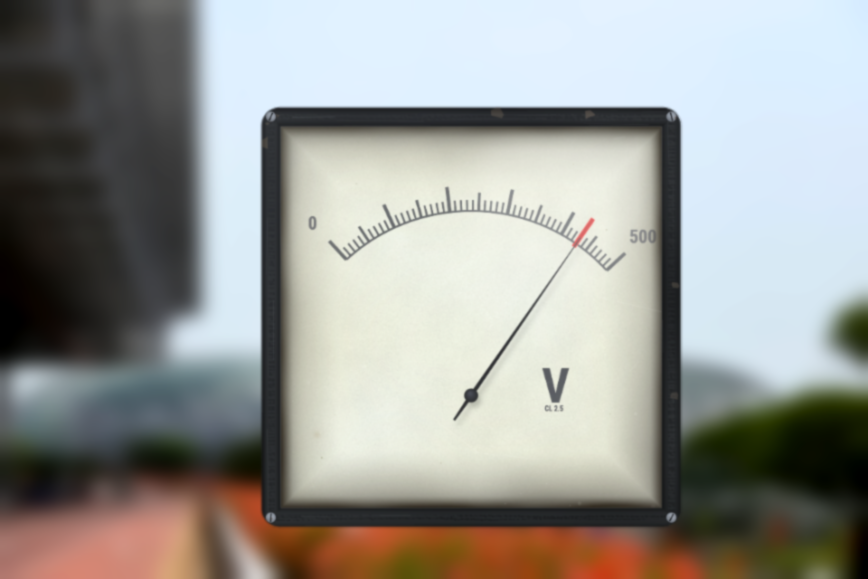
430 V
